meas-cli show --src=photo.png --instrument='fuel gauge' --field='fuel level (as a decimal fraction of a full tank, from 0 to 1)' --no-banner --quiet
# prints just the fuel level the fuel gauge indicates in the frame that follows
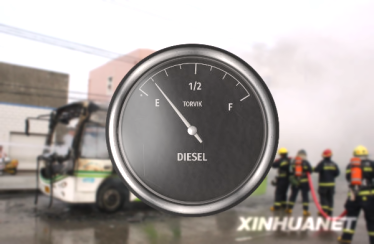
0.125
